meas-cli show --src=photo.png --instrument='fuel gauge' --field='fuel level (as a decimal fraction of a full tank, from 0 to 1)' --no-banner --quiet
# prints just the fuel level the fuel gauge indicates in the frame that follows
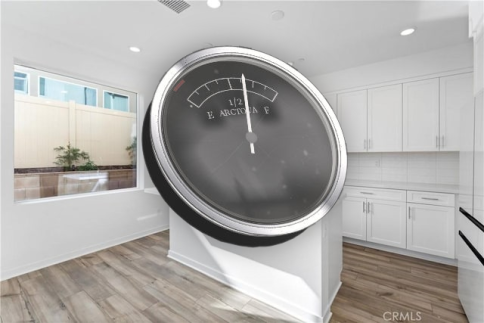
0.625
